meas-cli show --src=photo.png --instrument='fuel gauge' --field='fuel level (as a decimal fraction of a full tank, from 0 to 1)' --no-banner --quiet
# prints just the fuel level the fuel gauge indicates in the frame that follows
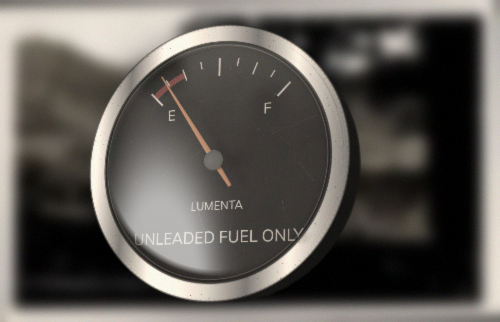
0.125
